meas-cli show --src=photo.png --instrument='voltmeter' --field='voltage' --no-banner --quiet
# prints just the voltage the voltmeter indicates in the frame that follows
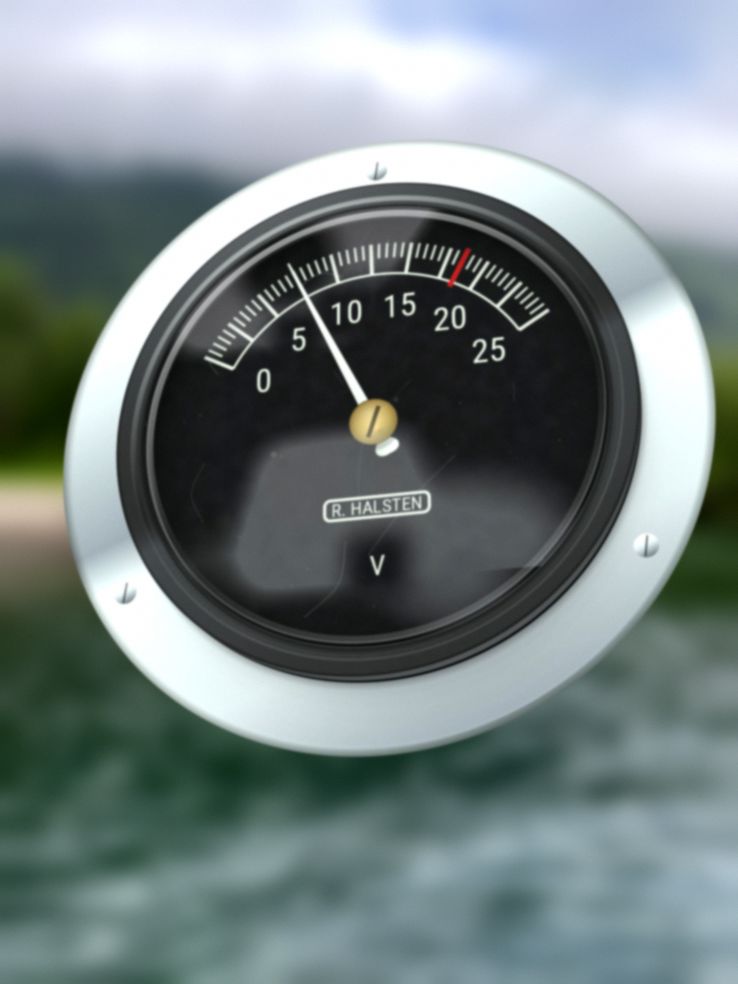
7.5 V
